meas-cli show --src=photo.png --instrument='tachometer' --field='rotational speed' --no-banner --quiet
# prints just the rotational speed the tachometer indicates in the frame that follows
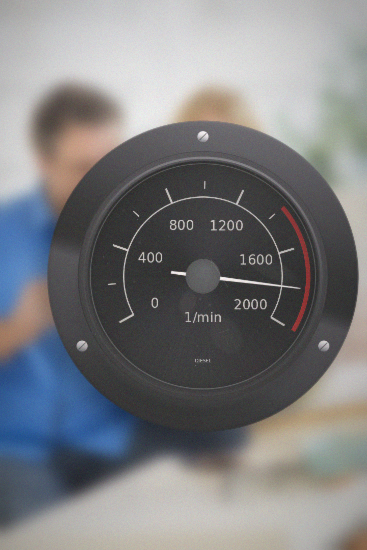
1800 rpm
